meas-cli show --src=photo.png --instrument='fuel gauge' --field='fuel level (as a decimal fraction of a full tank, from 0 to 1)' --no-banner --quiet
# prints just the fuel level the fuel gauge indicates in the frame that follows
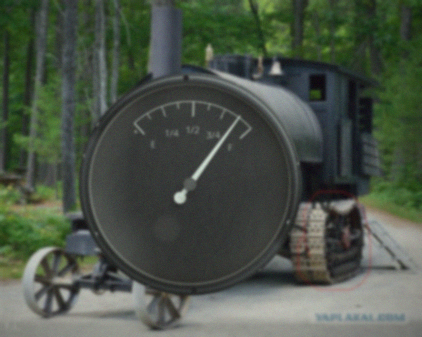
0.875
